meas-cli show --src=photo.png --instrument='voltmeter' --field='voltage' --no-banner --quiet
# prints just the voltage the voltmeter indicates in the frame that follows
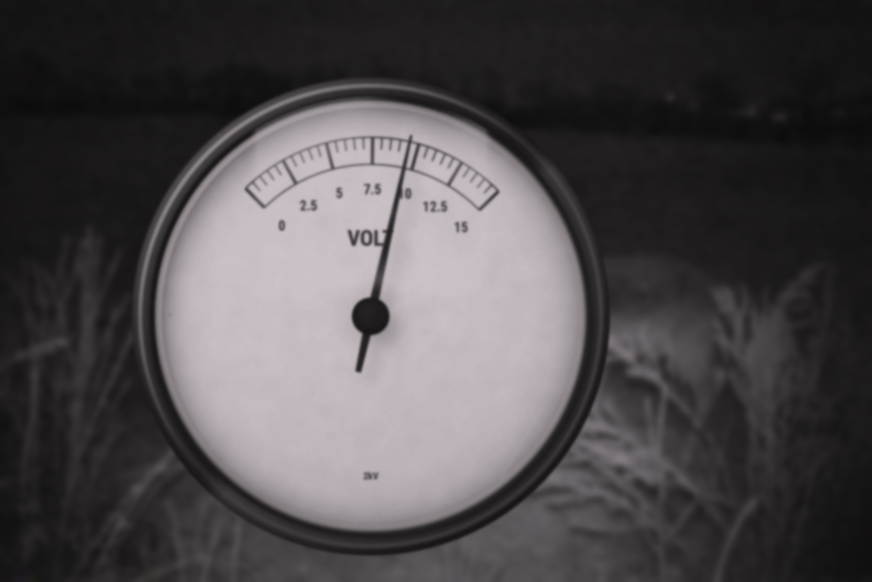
9.5 V
